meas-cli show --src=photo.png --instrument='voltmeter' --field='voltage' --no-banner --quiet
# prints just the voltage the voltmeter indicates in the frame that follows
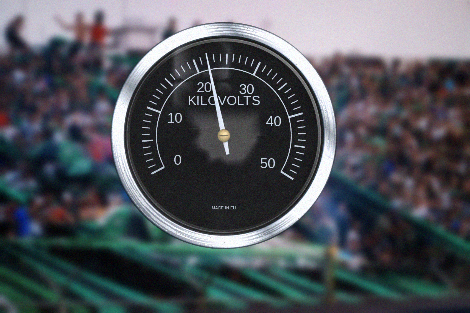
22 kV
